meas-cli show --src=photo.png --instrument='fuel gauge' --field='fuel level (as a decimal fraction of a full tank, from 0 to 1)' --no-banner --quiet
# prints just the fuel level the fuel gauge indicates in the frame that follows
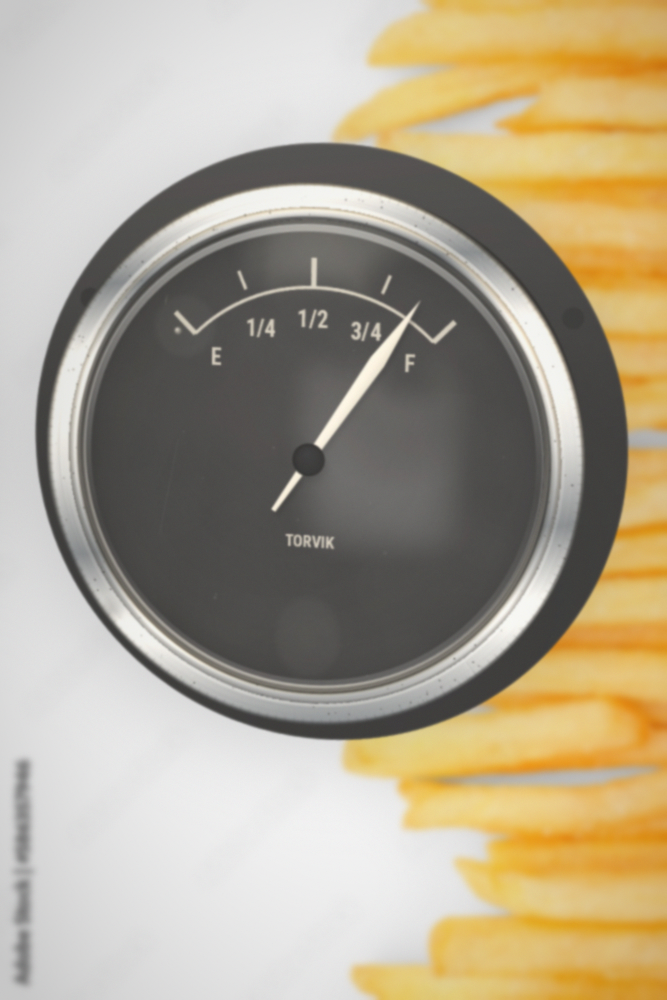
0.875
